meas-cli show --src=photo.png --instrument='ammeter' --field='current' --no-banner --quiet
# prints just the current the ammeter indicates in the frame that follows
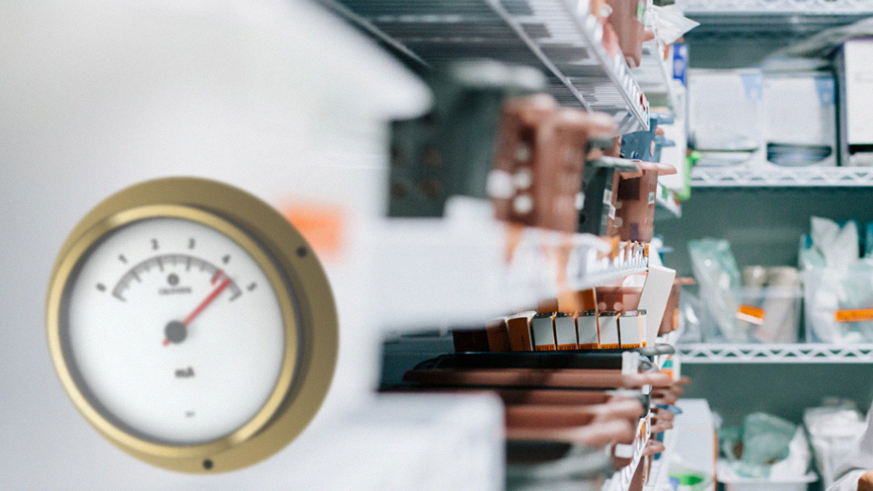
4.5 mA
